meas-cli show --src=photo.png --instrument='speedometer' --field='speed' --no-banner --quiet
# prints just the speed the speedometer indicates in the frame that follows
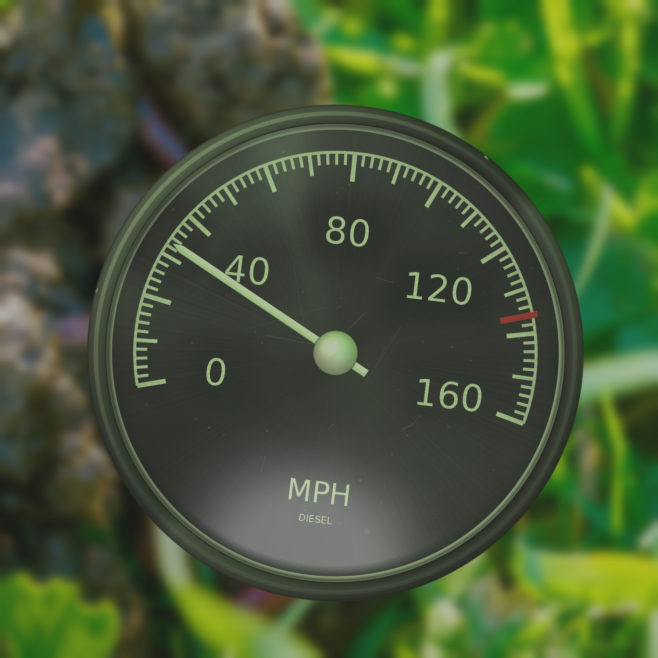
33 mph
